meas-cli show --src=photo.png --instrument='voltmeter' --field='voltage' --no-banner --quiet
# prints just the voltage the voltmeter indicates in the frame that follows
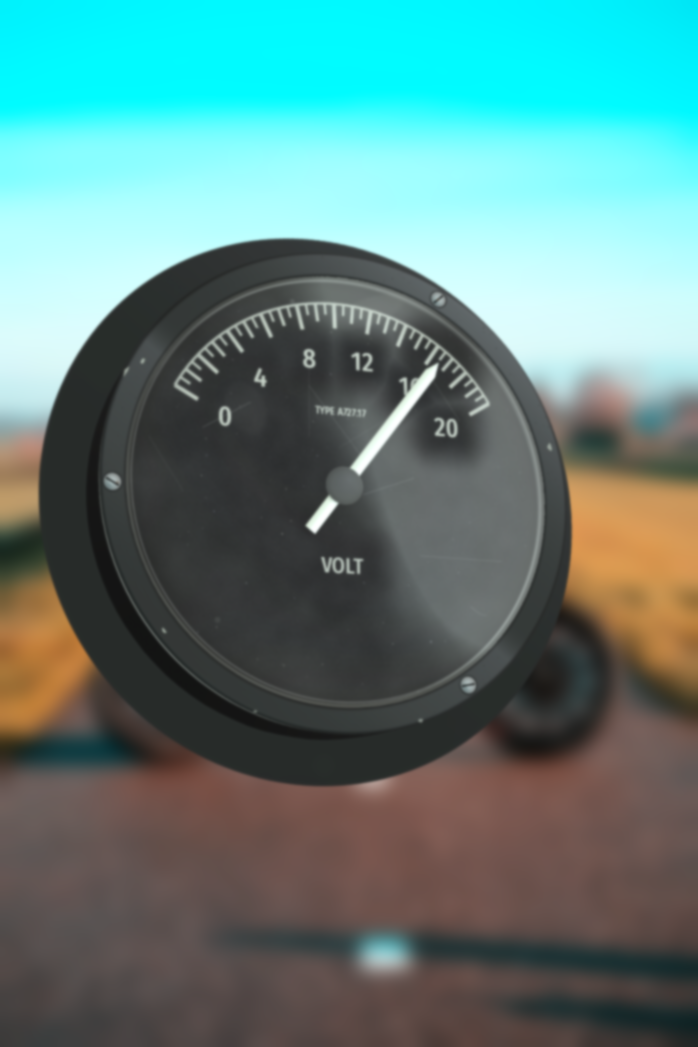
16.5 V
